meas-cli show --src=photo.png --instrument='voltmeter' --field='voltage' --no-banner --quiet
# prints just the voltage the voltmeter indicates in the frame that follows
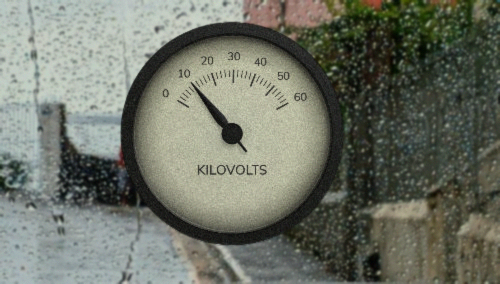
10 kV
